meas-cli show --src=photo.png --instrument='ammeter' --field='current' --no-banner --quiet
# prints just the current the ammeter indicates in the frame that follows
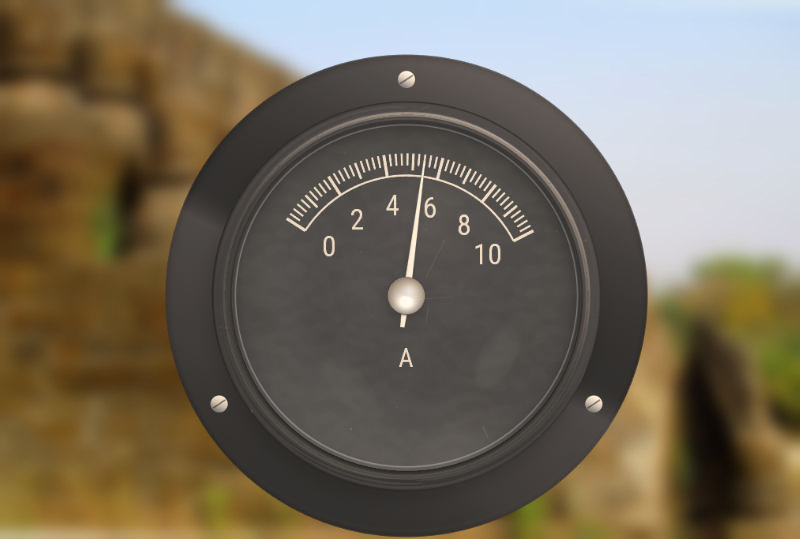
5.4 A
